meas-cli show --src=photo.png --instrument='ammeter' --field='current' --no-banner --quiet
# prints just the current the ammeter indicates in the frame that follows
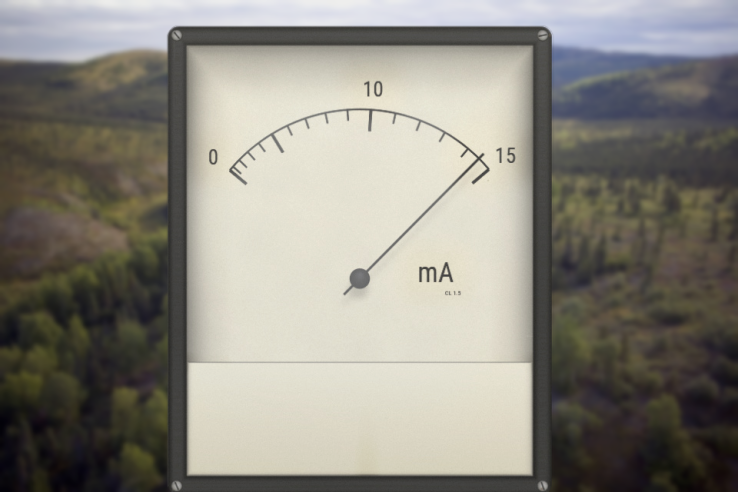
14.5 mA
